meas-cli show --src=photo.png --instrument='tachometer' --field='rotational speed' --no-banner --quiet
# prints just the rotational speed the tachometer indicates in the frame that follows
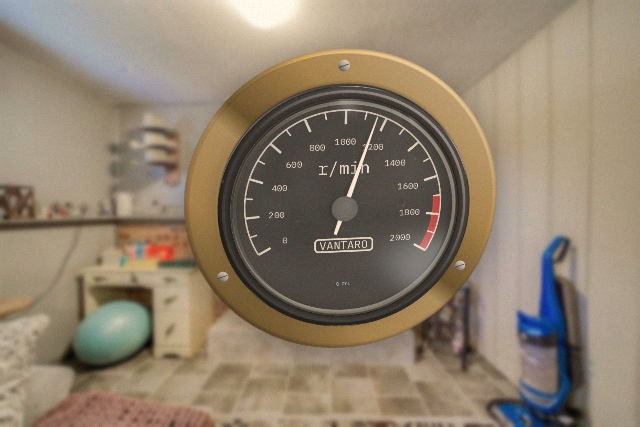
1150 rpm
